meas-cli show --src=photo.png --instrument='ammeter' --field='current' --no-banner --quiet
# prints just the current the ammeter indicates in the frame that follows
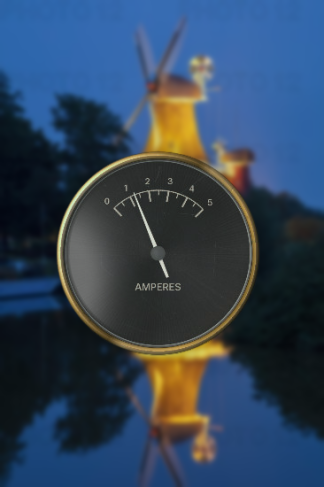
1.25 A
